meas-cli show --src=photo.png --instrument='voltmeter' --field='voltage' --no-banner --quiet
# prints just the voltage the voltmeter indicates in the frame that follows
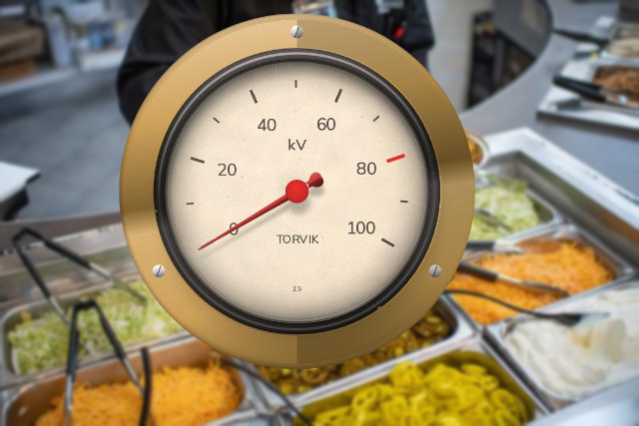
0 kV
